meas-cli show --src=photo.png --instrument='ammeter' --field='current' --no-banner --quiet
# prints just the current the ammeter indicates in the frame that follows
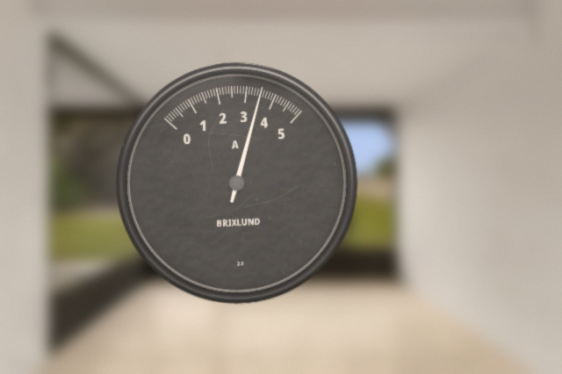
3.5 A
